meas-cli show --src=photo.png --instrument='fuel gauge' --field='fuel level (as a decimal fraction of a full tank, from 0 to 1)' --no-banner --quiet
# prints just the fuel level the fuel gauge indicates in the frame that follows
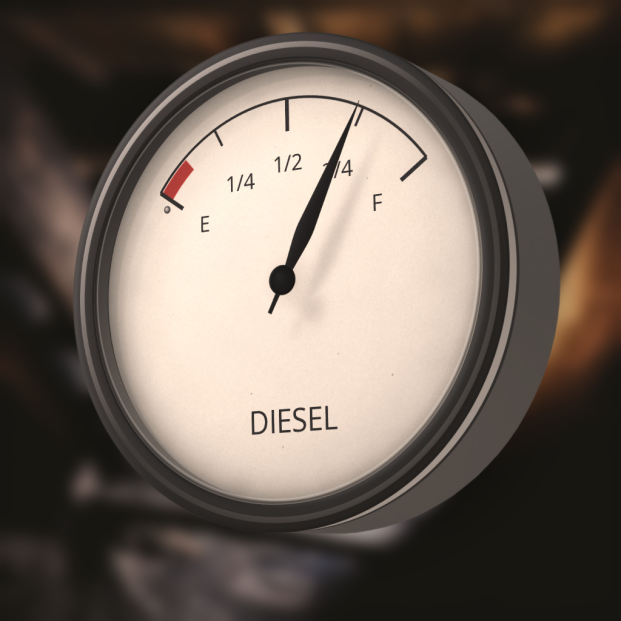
0.75
